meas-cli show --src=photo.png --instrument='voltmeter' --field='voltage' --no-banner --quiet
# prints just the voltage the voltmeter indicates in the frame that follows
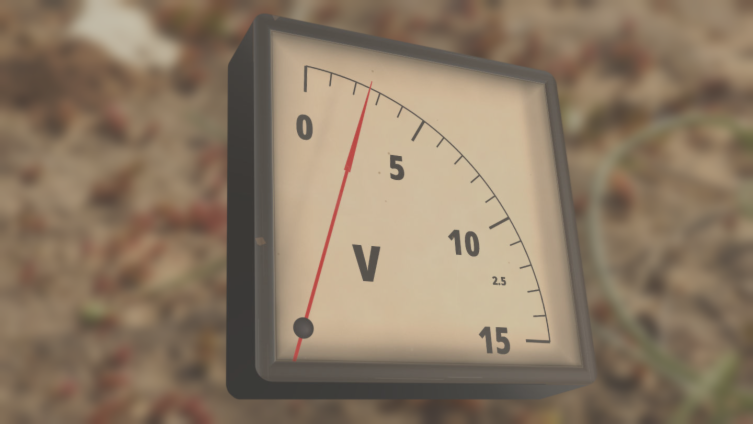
2.5 V
